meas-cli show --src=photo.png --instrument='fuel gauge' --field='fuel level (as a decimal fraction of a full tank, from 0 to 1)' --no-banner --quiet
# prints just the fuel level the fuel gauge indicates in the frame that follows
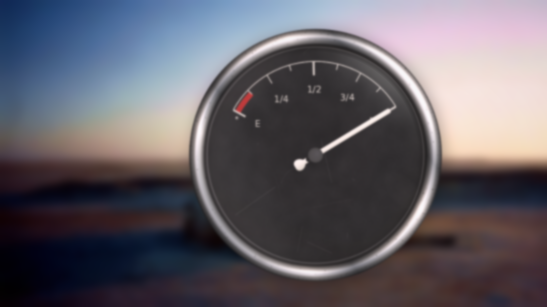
1
